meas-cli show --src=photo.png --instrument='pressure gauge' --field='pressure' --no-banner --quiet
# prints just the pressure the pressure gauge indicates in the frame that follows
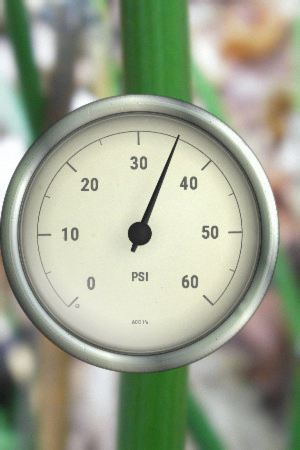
35 psi
